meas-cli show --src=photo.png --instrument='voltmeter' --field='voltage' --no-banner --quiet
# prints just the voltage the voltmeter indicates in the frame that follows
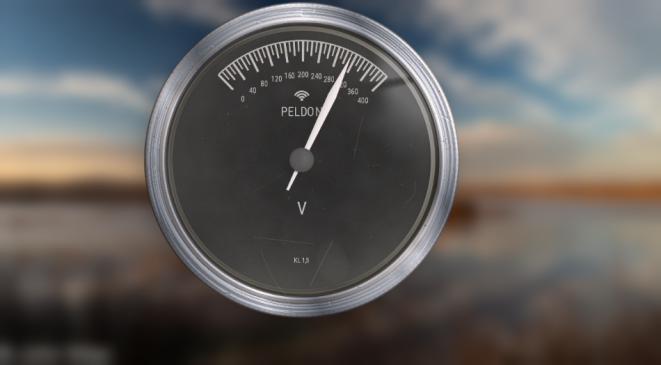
310 V
